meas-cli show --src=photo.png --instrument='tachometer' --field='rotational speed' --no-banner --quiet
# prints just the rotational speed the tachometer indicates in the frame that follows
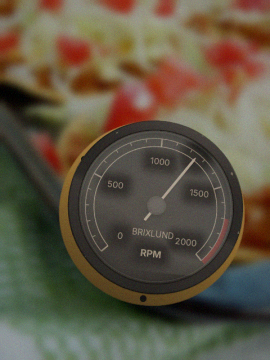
1250 rpm
